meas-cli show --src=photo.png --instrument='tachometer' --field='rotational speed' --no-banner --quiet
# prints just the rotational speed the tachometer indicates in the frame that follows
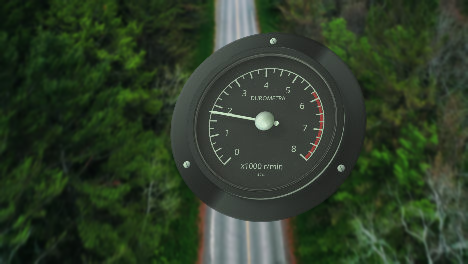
1750 rpm
